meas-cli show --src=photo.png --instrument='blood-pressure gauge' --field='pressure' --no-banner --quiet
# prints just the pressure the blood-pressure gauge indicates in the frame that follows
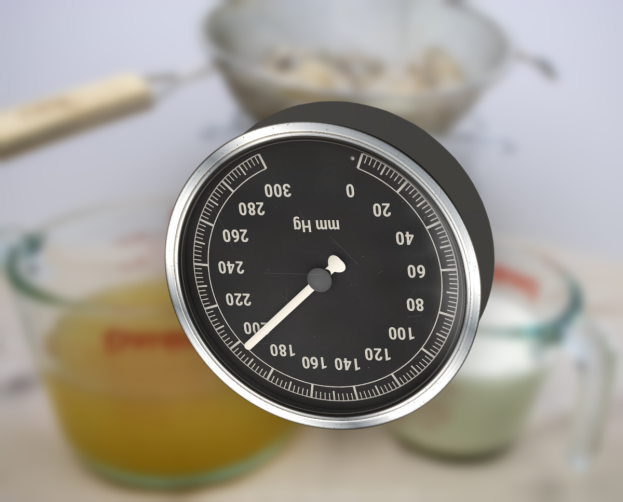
196 mmHg
